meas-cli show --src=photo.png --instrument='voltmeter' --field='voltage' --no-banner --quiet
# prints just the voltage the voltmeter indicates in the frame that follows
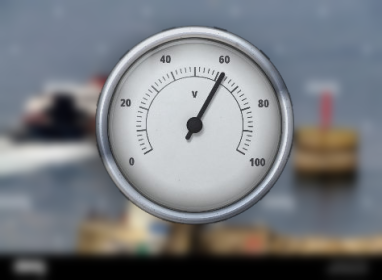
62 V
